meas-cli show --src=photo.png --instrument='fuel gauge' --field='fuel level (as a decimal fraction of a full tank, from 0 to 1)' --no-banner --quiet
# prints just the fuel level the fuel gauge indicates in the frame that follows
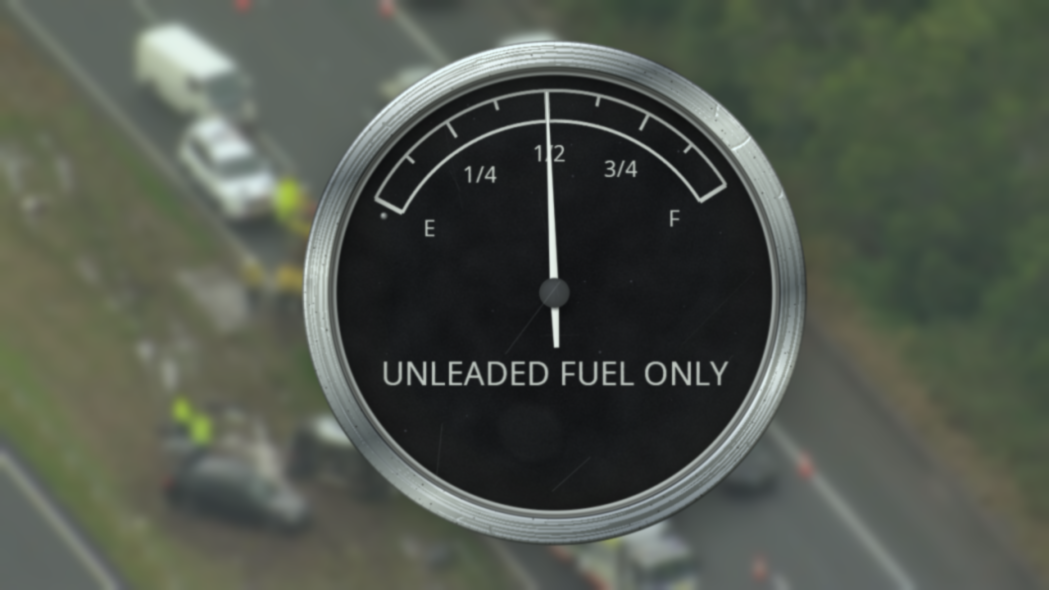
0.5
